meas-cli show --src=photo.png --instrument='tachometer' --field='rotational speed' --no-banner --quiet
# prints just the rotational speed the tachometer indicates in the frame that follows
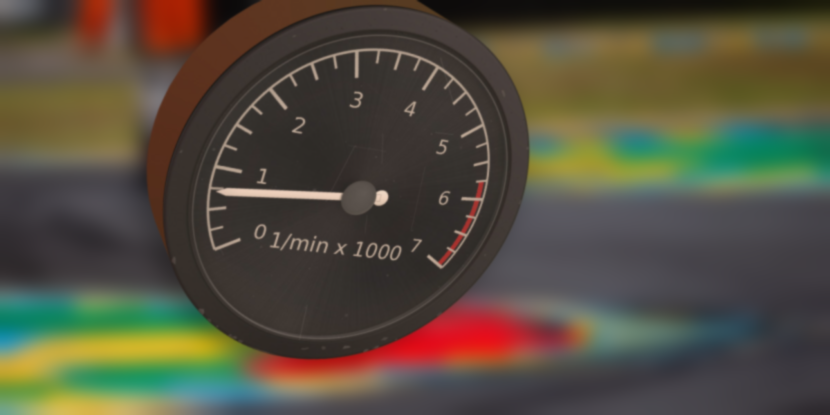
750 rpm
